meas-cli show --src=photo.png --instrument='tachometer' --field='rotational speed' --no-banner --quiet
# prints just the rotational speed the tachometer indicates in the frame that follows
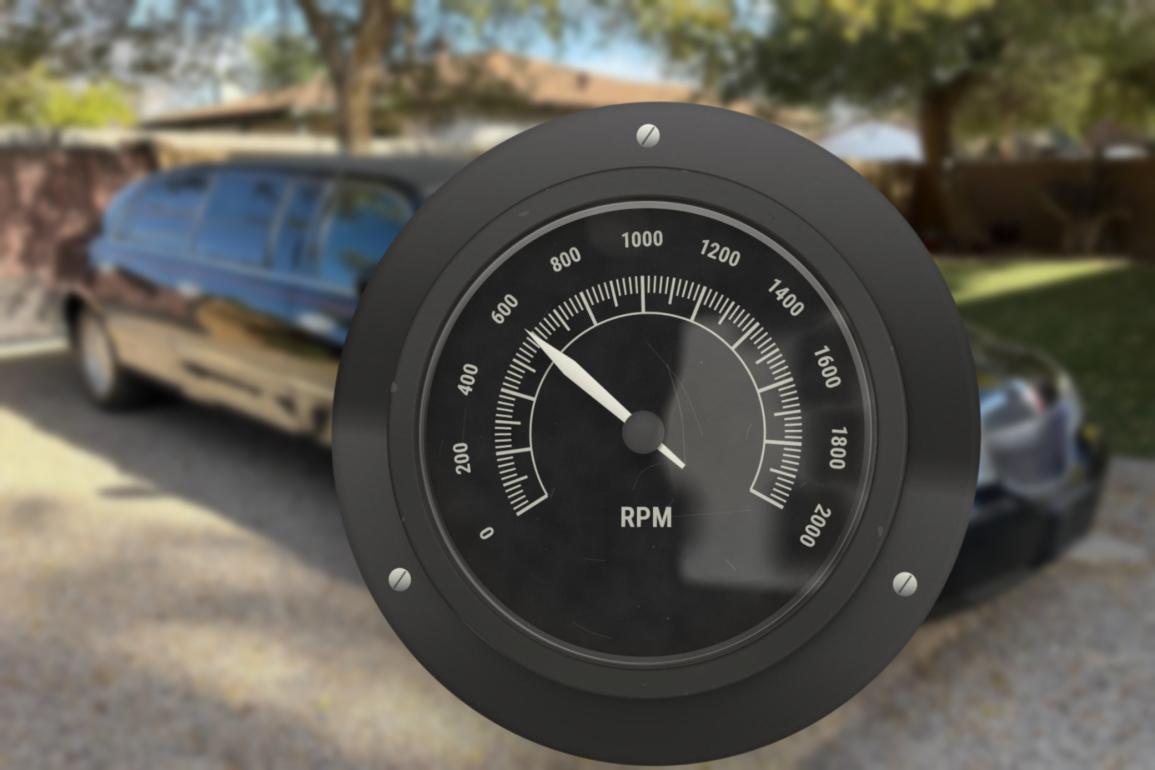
600 rpm
